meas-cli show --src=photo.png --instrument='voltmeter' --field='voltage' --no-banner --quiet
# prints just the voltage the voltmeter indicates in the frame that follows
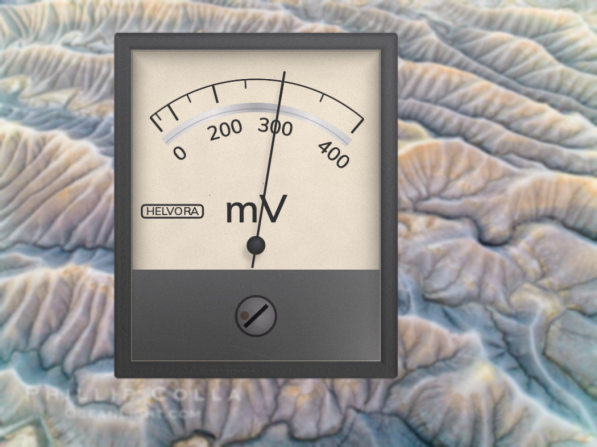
300 mV
